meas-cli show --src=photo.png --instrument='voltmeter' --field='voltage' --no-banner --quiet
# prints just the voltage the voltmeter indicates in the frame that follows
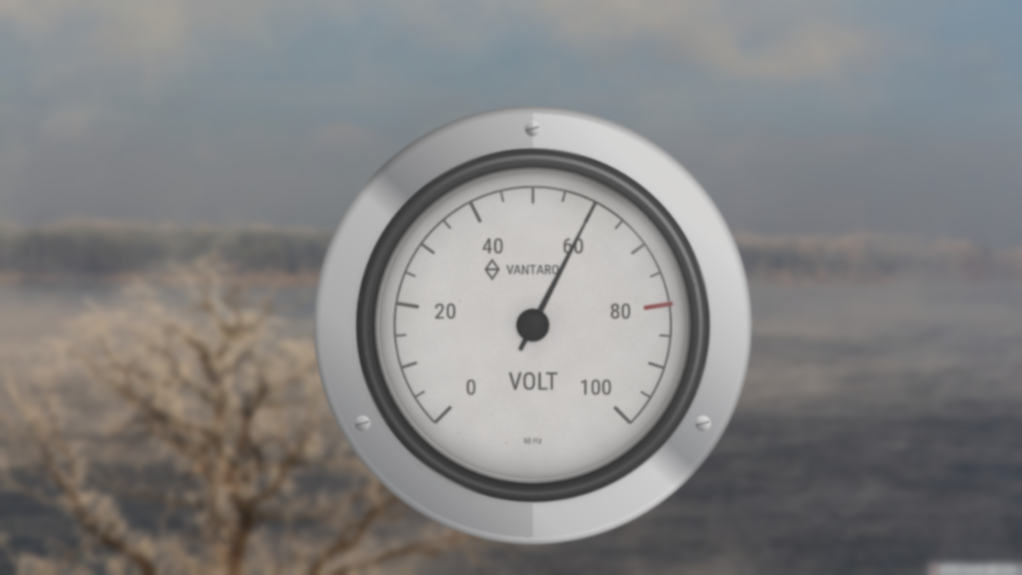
60 V
